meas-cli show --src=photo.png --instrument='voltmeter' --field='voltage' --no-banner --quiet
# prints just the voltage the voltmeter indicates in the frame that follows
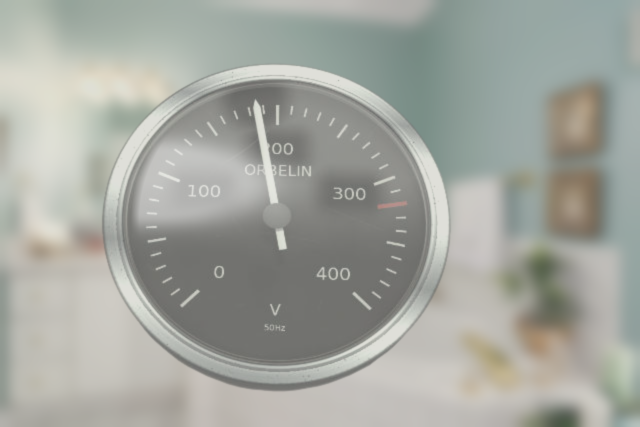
185 V
